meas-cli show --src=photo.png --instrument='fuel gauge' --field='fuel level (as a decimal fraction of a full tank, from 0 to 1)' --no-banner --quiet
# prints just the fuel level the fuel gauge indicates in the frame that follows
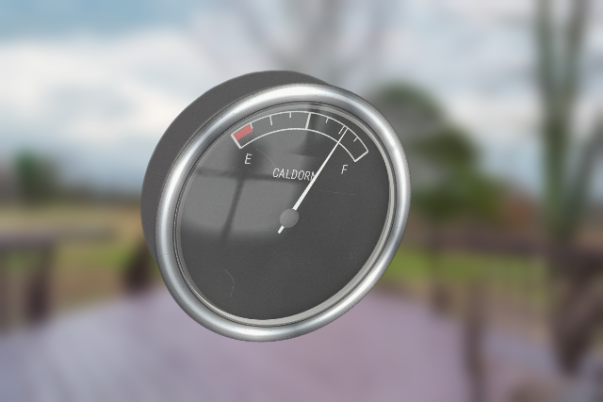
0.75
